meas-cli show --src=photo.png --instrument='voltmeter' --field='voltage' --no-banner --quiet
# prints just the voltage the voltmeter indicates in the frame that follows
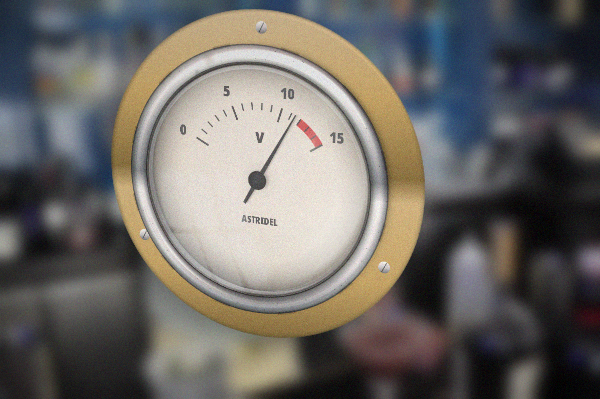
11.5 V
